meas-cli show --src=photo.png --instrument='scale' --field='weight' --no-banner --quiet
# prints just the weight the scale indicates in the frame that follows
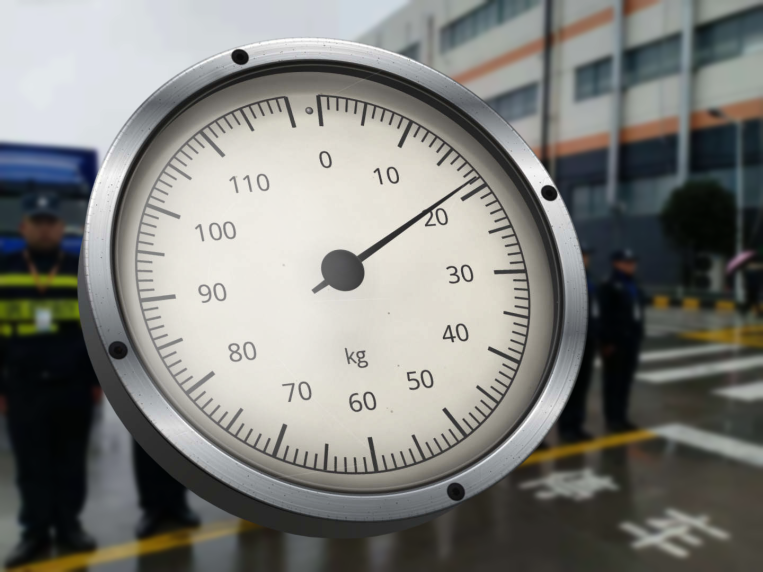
19 kg
